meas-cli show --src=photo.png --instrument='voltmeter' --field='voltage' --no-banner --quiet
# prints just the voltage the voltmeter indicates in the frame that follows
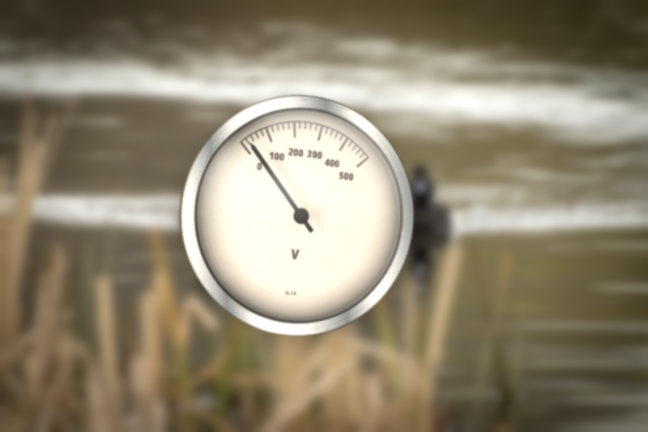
20 V
